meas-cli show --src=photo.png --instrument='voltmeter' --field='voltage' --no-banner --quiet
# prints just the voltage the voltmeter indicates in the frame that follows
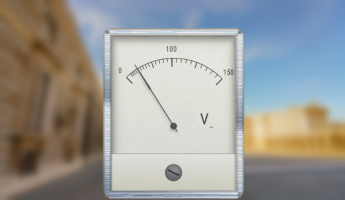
50 V
